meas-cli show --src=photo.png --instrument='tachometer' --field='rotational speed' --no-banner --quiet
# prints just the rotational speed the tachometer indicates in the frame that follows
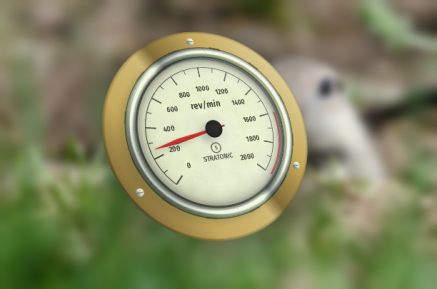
250 rpm
